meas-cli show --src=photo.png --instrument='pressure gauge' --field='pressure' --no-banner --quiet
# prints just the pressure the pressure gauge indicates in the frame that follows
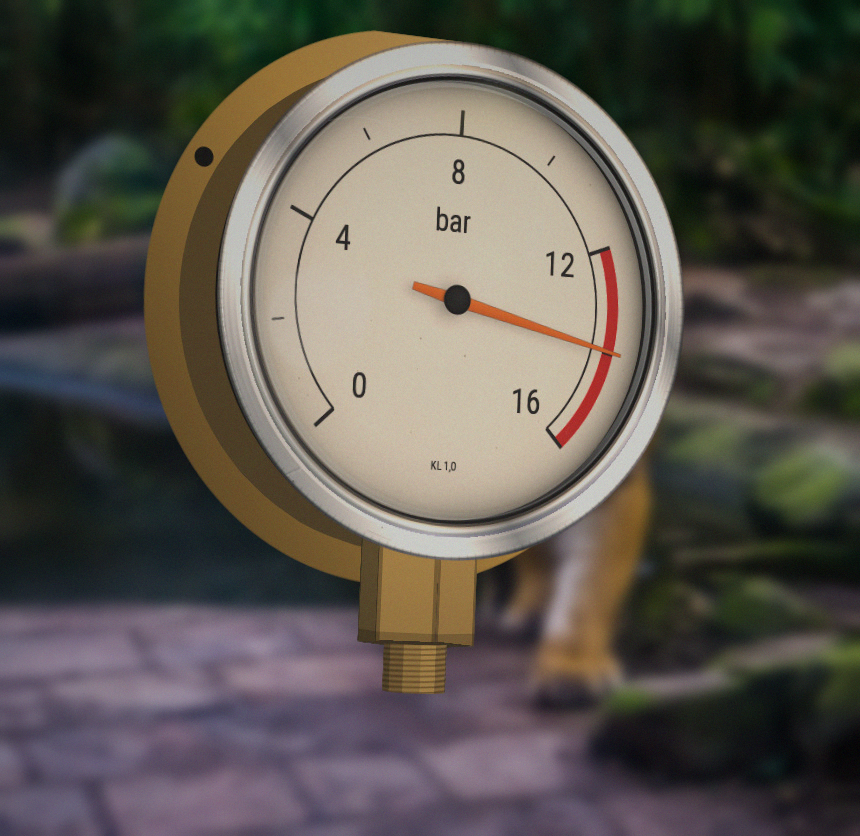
14 bar
